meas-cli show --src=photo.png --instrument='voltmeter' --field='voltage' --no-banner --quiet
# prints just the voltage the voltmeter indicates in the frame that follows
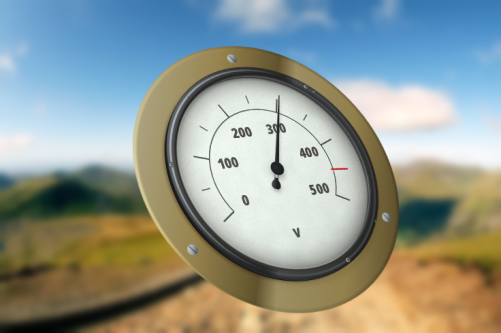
300 V
